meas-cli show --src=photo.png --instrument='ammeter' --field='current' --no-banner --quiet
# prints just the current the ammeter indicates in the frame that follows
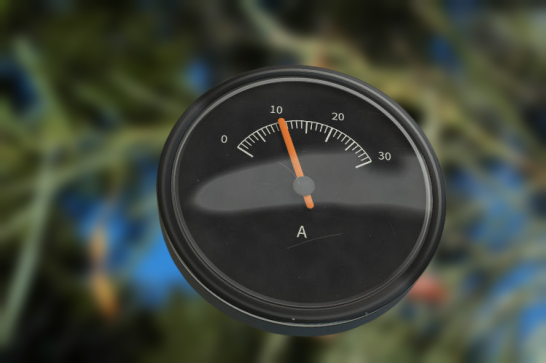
10 A
